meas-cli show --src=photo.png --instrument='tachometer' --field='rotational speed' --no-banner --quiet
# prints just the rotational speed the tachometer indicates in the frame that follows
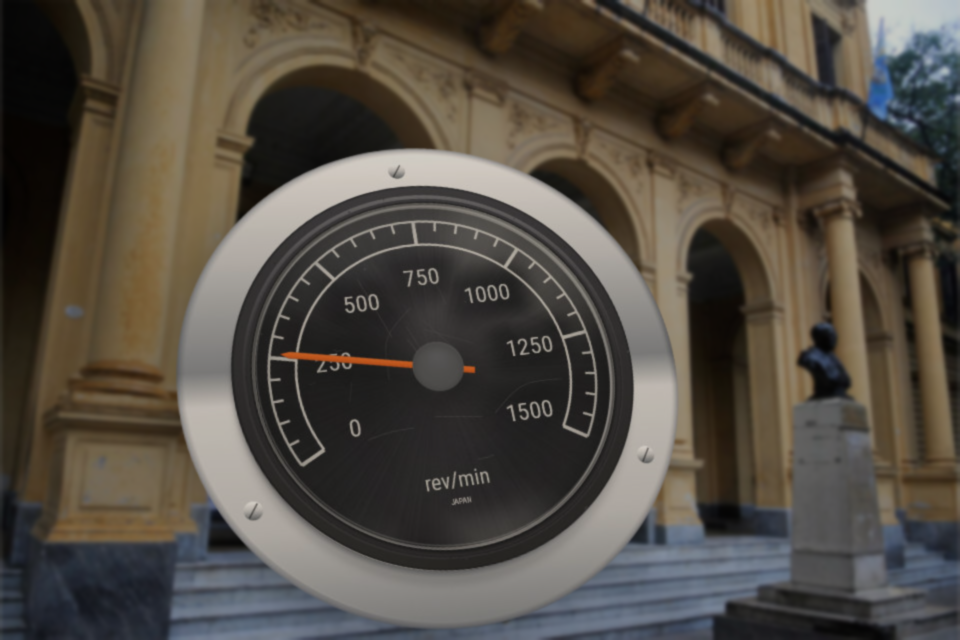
250 rpm
